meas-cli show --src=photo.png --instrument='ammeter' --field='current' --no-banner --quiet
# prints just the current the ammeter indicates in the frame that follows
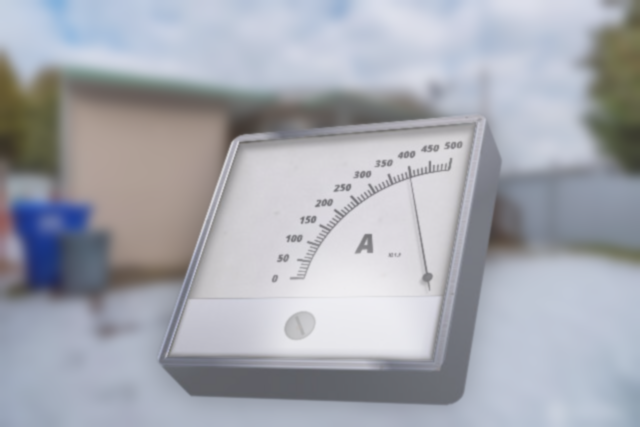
400 A
